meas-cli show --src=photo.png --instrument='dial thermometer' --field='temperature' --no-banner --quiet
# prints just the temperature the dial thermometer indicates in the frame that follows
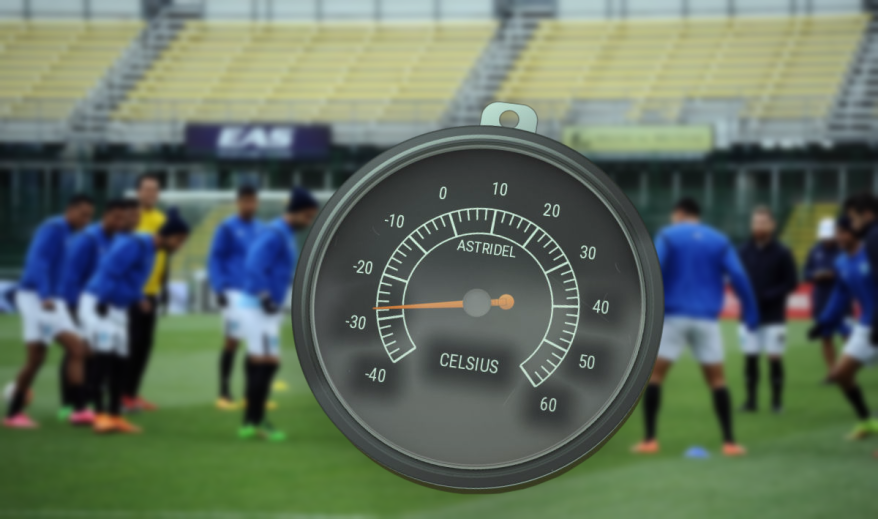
-28 °C
